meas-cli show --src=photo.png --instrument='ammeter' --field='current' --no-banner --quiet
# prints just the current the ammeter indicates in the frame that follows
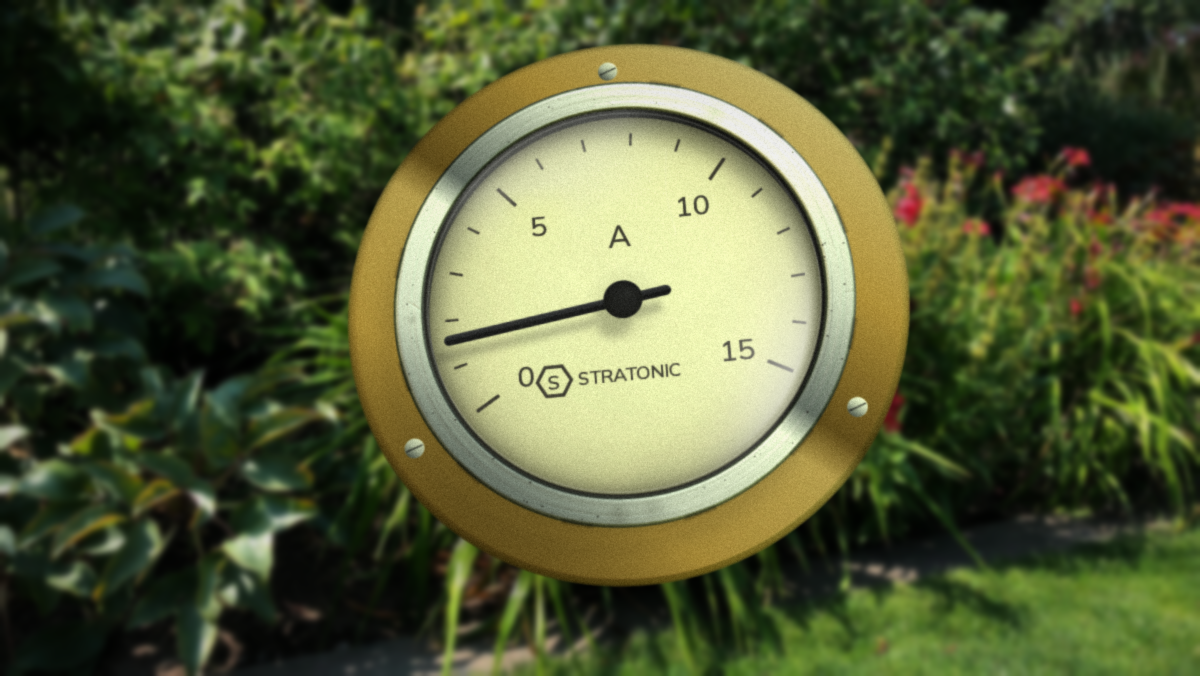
1.5 A
